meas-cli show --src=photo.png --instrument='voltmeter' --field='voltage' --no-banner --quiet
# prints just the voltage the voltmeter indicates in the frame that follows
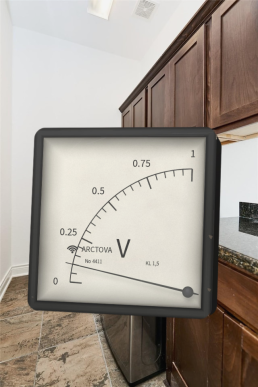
0.1 V
